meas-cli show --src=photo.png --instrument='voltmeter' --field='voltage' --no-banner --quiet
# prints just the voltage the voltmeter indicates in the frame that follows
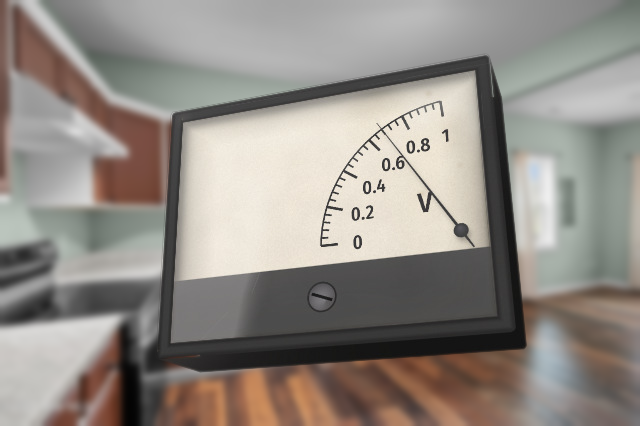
0.68 V
